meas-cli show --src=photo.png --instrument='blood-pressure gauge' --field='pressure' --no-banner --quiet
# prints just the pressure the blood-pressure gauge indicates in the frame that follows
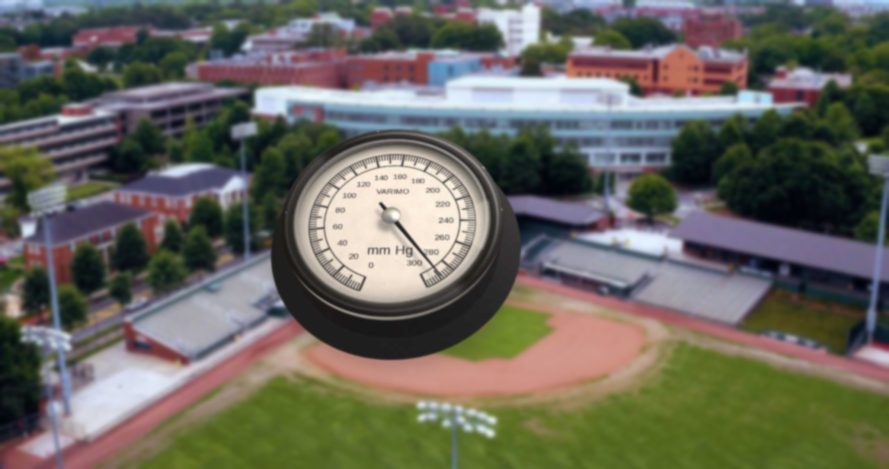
290 mmHg
